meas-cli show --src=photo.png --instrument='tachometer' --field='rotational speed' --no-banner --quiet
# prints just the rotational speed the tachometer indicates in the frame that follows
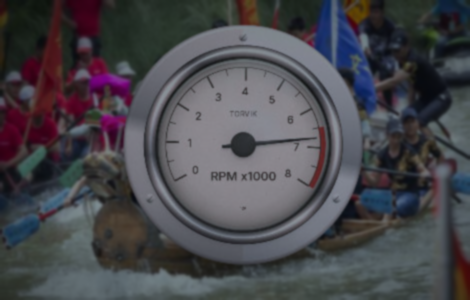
6750 rpm
